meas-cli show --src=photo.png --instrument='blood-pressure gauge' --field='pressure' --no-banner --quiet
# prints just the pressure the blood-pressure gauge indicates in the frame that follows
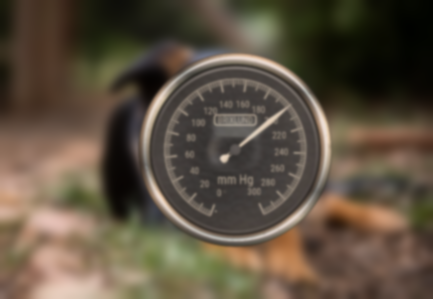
200 mmHg
